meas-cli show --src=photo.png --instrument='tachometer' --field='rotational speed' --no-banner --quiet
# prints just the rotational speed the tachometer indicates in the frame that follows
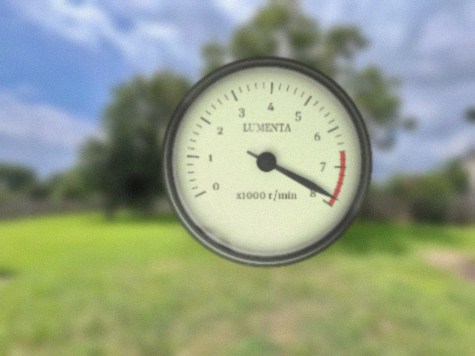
7800 rpm
